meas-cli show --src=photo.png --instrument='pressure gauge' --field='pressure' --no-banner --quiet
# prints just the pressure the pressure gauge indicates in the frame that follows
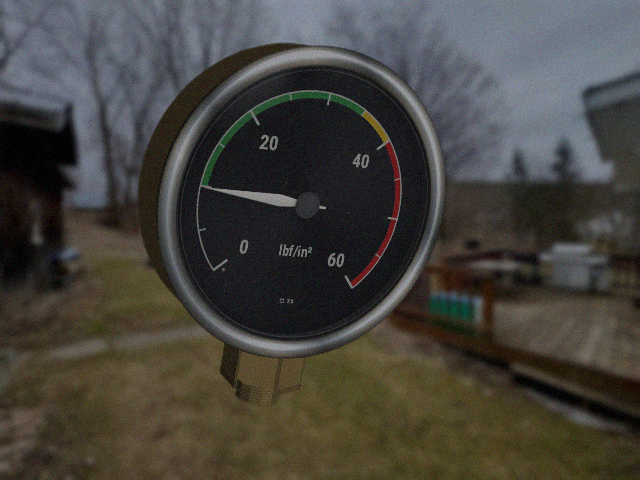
10 psi
